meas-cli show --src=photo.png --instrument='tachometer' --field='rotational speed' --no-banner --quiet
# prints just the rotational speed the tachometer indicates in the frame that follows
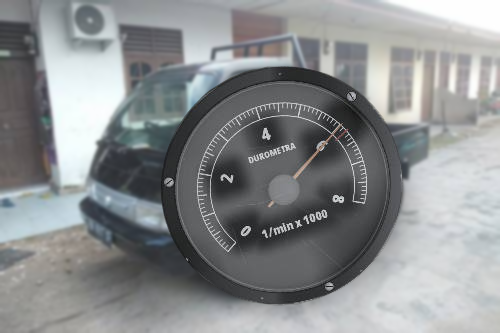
6000 rpm
